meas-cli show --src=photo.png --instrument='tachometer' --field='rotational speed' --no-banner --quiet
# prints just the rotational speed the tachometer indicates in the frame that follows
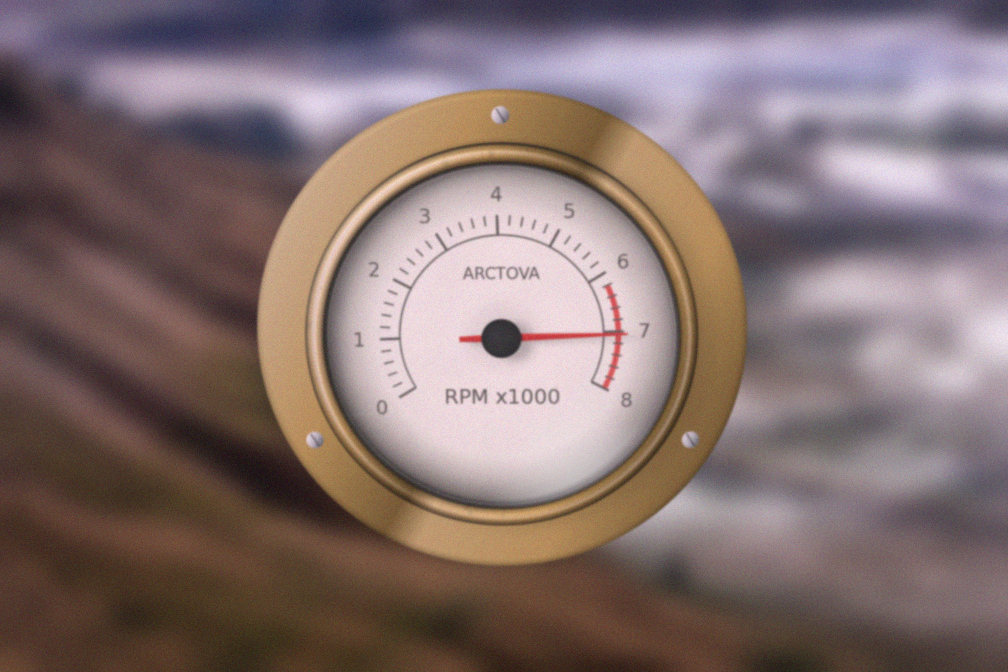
7000 rpm
